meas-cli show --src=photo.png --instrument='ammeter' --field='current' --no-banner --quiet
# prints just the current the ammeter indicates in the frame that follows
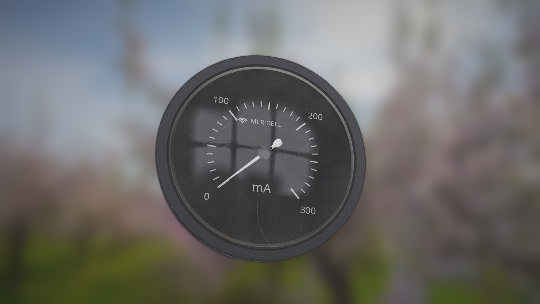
0 mA
